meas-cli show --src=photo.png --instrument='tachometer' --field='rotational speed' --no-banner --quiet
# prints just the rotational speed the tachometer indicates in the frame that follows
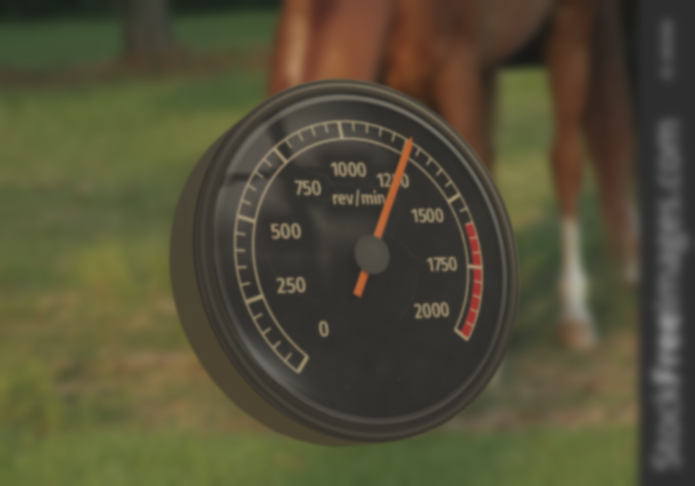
1250 rpm
